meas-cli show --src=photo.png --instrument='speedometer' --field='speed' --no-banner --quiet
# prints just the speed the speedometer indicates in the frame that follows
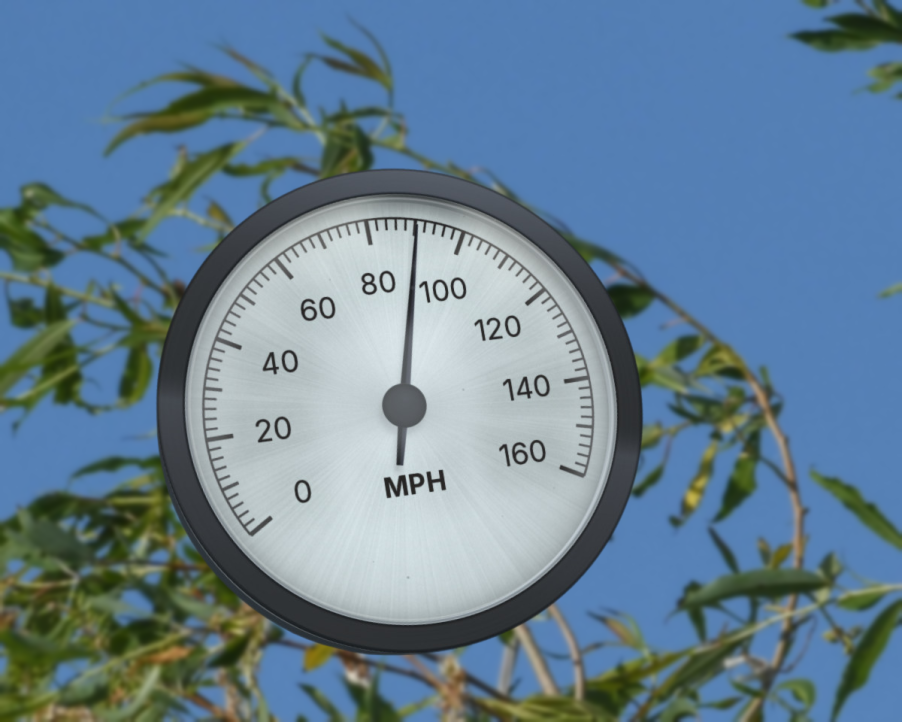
90 mph
